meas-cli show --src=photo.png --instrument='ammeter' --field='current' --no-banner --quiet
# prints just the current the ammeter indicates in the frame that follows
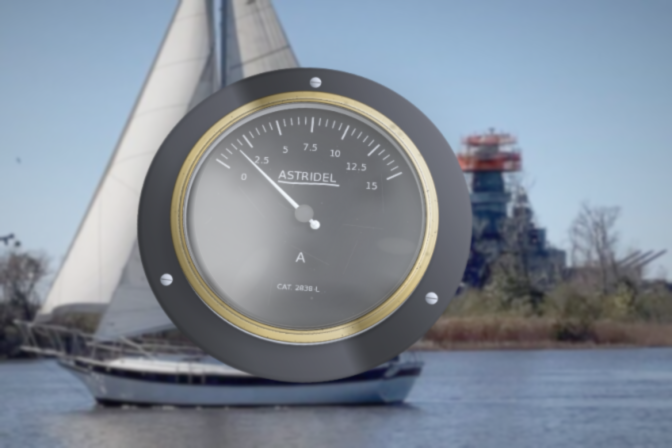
1.5 A
